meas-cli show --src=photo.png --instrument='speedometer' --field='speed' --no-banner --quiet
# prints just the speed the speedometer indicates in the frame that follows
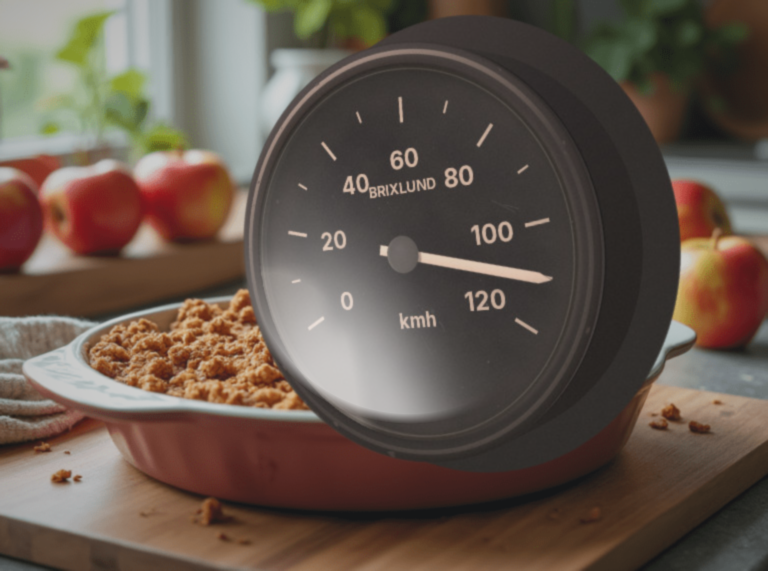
110 km/h
